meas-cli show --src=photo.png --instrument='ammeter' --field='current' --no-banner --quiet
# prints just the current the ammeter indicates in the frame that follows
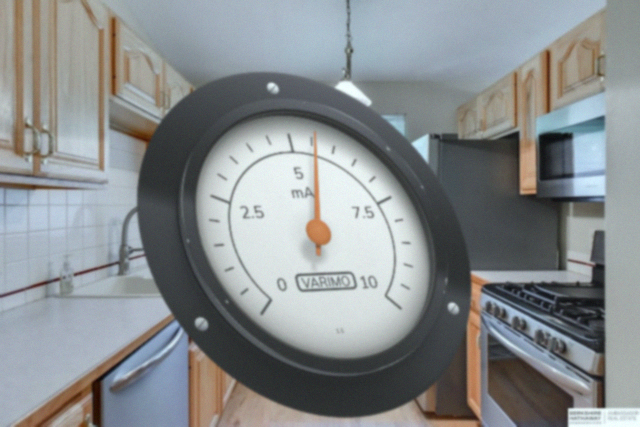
5.5 mA
